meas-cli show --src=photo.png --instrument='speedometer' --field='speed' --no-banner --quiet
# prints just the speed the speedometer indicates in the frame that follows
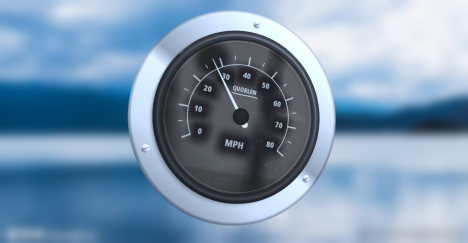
27.5 mph
